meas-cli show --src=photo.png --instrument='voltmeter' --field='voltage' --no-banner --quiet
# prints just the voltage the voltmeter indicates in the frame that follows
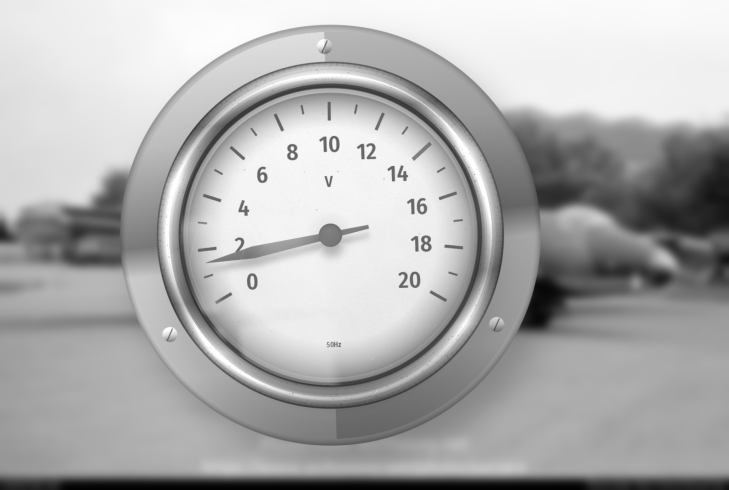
1.5 V
